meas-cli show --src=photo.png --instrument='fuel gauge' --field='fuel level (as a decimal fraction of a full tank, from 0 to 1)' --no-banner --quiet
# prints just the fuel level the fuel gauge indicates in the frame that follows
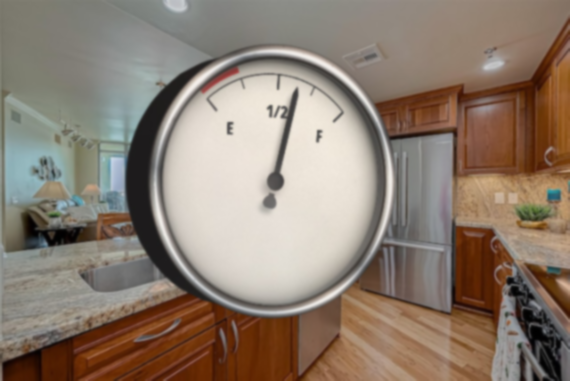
0.625
